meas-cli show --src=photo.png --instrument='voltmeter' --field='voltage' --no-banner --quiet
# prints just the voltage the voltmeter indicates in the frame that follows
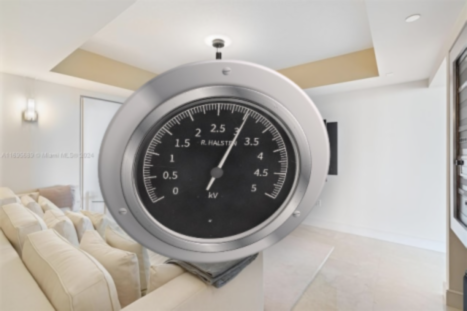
3 kV
